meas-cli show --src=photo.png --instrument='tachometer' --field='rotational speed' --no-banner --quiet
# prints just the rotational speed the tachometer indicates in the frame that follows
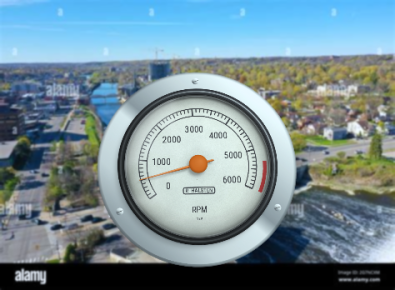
500 rpm
